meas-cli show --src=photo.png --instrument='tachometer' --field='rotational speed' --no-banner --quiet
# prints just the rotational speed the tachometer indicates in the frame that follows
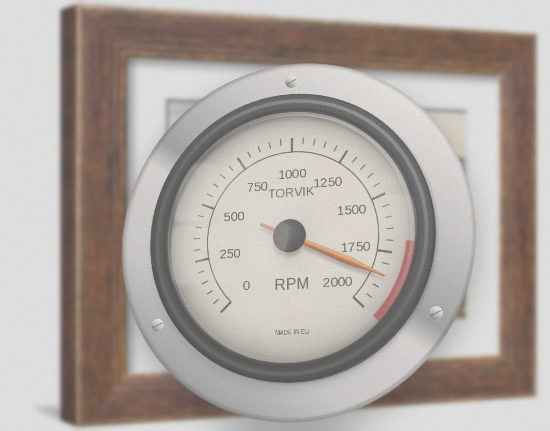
1850 rpm
